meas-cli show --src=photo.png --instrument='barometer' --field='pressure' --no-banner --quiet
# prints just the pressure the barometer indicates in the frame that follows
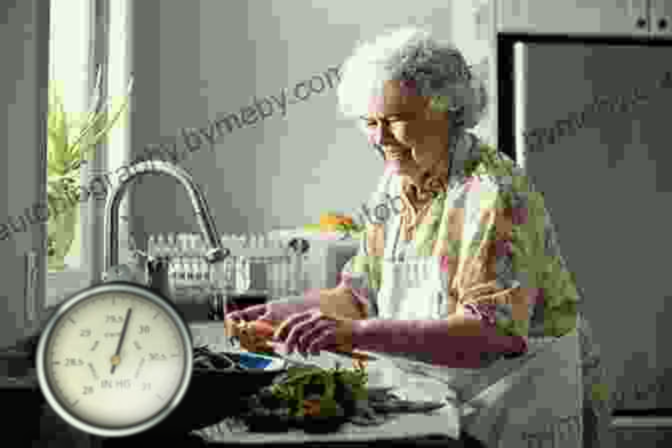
29.7 inHg
